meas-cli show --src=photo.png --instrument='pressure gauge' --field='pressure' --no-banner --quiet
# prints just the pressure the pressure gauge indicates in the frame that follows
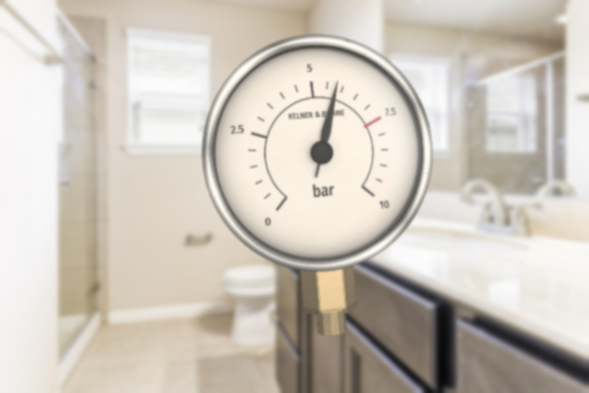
5.75 bar
